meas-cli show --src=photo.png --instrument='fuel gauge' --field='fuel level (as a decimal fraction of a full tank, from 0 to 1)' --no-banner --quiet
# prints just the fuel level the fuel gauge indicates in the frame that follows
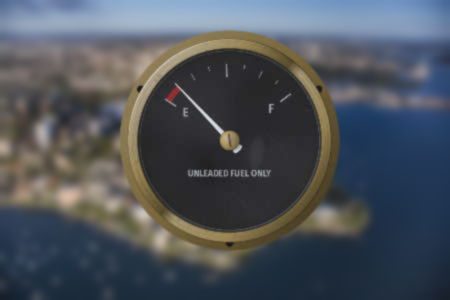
0.125
